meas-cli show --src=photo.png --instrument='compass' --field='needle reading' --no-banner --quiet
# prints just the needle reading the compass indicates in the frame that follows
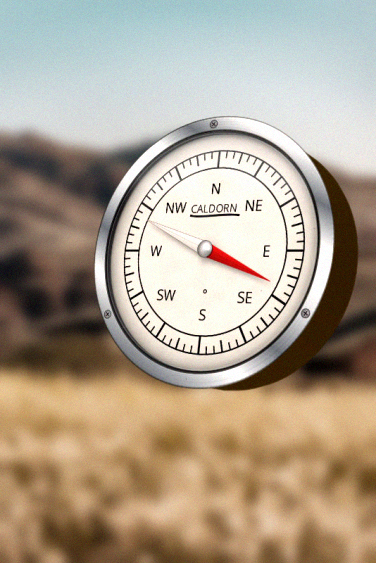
112.5 °
